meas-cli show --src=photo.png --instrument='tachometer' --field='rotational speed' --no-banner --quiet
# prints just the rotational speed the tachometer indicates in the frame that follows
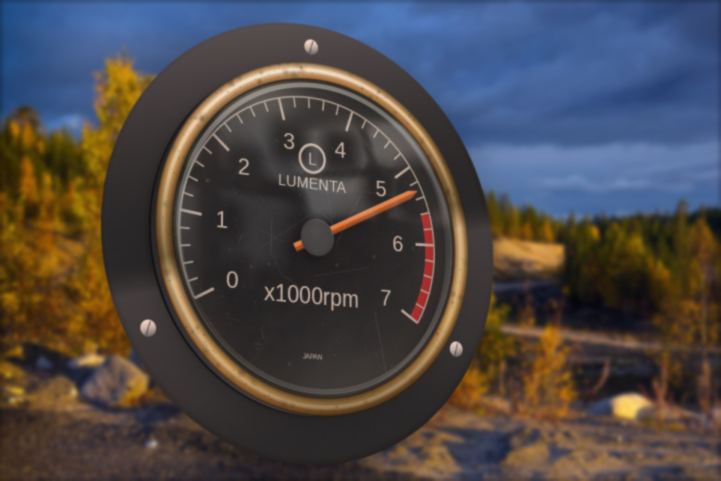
5300 rpm
